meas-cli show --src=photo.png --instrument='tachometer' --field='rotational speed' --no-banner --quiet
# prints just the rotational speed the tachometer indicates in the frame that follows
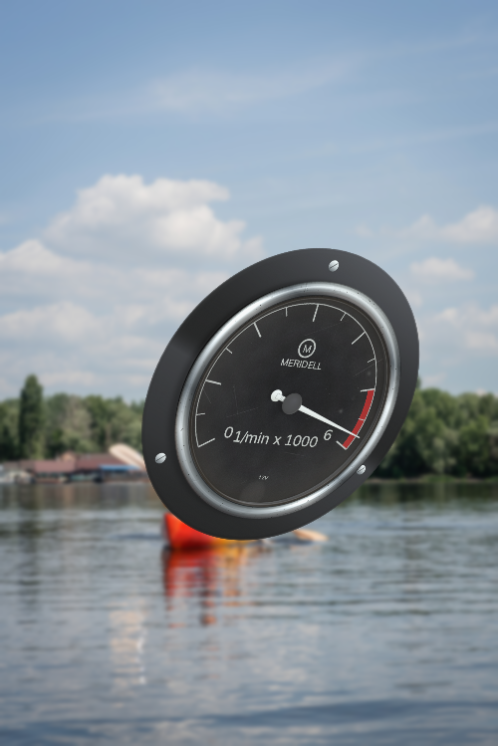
5750 rpm
